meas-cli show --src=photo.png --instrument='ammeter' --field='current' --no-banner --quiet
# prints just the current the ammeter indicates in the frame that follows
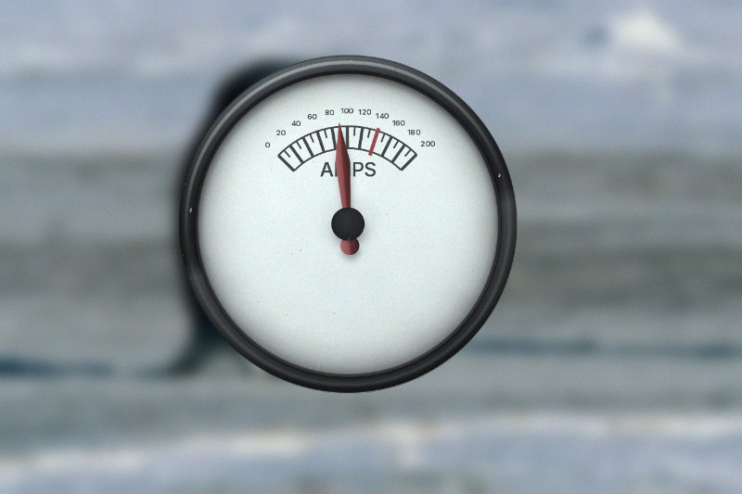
90 A
